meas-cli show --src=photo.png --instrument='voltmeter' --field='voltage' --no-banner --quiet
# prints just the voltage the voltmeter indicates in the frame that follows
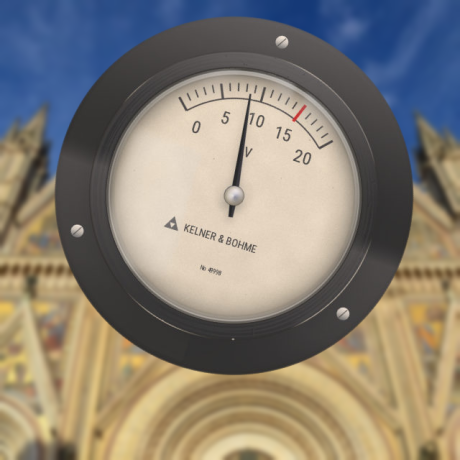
8.5 V
